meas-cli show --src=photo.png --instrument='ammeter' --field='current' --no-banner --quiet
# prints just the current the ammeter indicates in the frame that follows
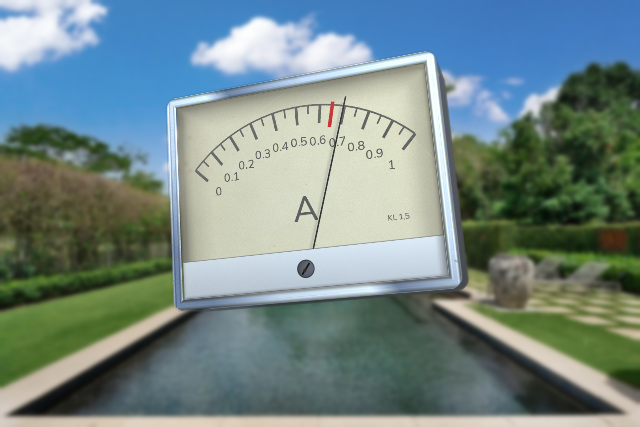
0.7 A
